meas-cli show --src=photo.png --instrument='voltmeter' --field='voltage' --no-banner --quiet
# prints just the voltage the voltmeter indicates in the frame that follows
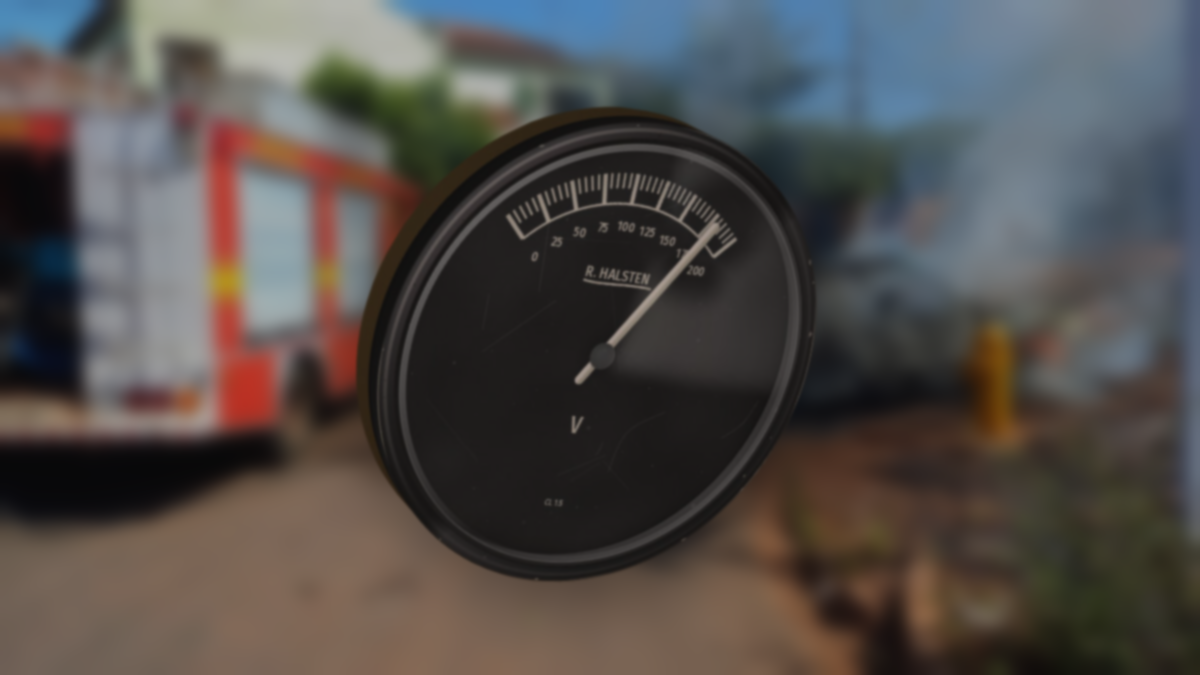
175 V
